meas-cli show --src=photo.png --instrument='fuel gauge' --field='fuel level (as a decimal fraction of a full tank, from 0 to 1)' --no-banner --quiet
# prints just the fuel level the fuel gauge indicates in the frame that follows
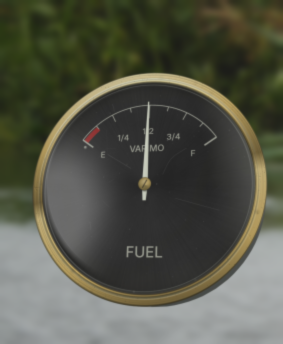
0.5
